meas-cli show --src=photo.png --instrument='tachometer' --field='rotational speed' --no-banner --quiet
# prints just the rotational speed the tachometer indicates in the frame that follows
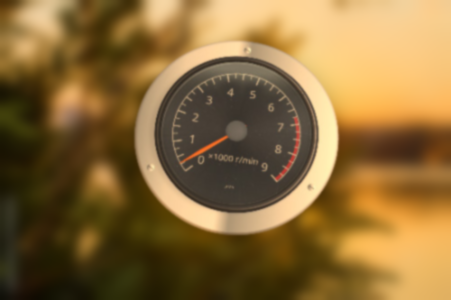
250 rpm
